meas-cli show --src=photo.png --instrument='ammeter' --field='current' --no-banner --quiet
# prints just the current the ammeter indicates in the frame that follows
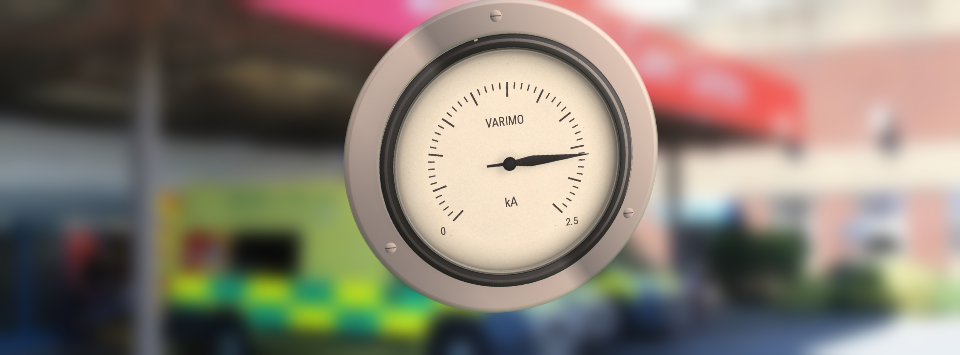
2.05 kA
